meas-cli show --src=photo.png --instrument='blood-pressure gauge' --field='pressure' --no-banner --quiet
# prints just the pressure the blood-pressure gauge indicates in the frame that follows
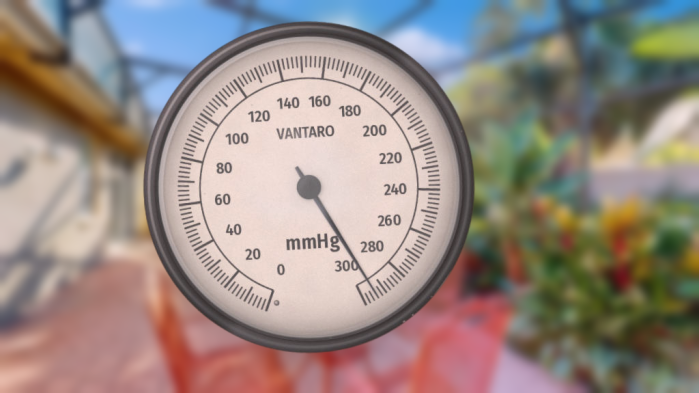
294 mmHg
